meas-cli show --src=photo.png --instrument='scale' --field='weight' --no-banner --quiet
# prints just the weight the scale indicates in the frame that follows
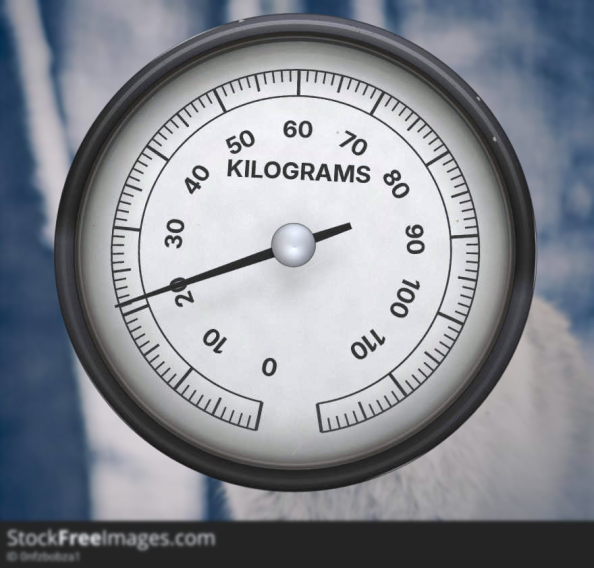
21 kg
